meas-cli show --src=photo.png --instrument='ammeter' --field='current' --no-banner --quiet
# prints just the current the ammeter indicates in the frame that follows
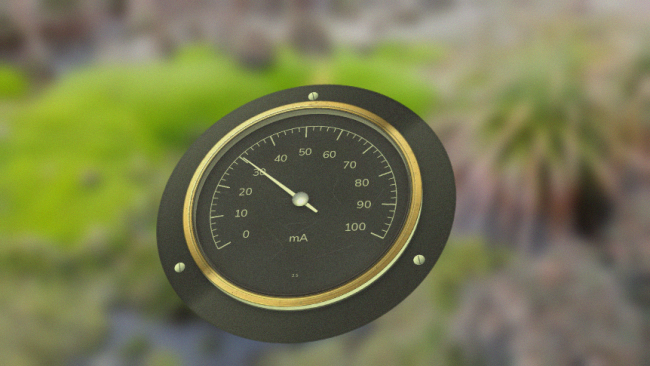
30 mA
